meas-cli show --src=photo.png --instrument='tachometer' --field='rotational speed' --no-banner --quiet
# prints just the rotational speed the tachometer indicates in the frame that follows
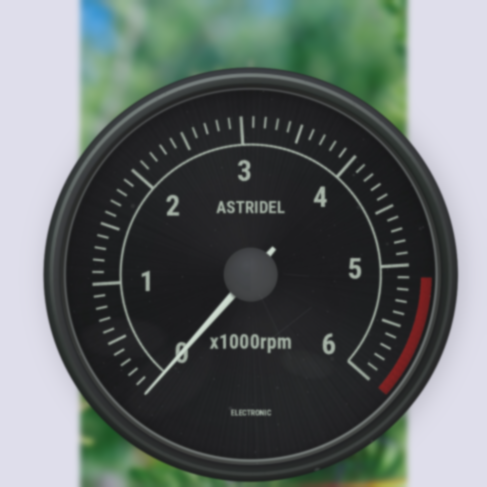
0 rpm
